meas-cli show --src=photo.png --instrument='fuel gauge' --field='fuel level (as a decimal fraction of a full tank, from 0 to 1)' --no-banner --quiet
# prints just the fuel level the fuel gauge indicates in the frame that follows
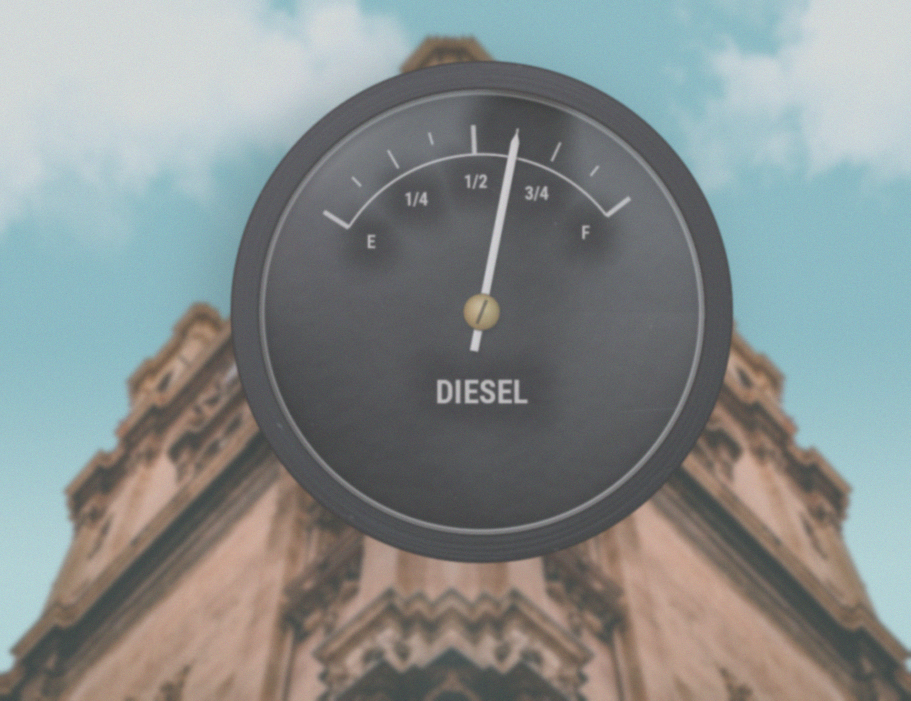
0.625
